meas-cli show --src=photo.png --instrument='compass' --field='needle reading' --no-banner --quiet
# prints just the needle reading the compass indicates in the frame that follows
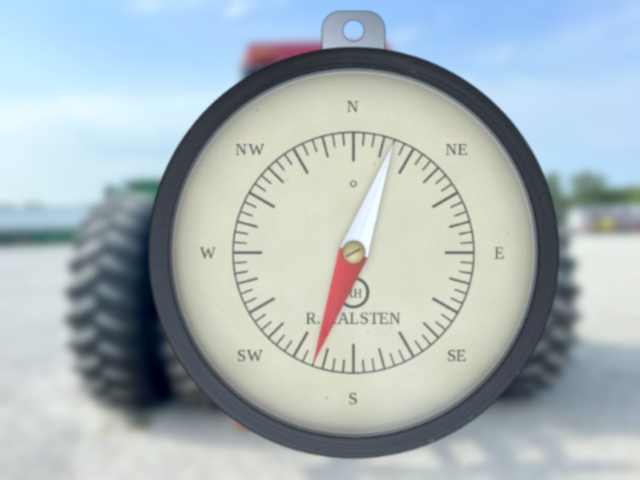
200 °
